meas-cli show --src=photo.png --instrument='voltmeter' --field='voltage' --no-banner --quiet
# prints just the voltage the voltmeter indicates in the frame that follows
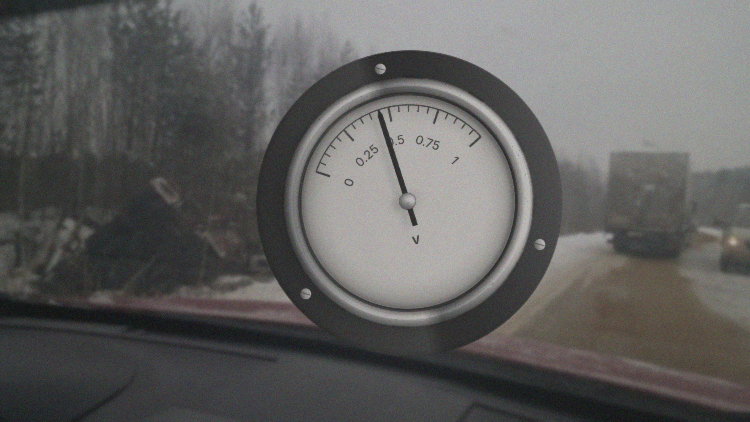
0.45 V
